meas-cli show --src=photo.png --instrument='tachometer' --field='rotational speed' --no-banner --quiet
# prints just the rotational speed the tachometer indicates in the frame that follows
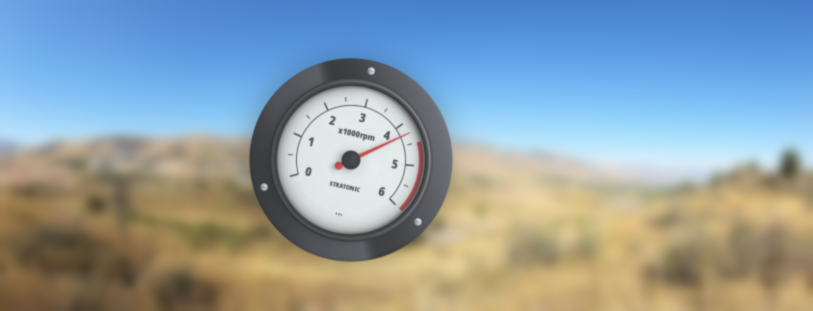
4250 rpm
